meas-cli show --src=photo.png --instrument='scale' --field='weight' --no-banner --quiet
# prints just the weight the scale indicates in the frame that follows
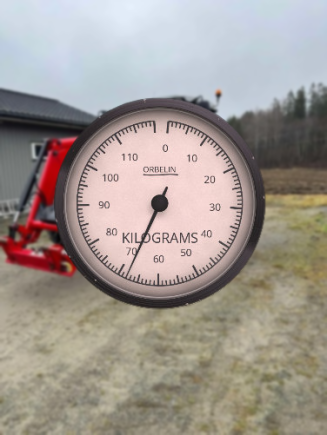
68 kg
